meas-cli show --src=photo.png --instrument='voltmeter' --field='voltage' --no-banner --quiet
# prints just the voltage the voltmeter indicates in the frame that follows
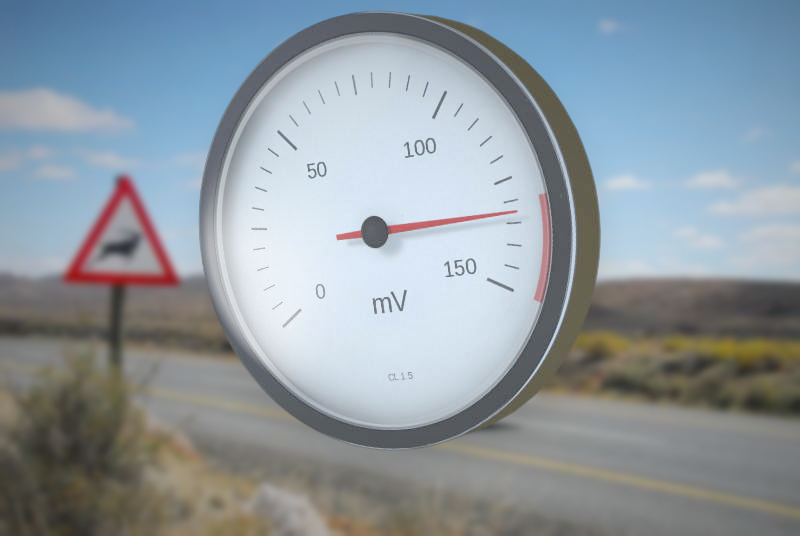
132.5 mV
